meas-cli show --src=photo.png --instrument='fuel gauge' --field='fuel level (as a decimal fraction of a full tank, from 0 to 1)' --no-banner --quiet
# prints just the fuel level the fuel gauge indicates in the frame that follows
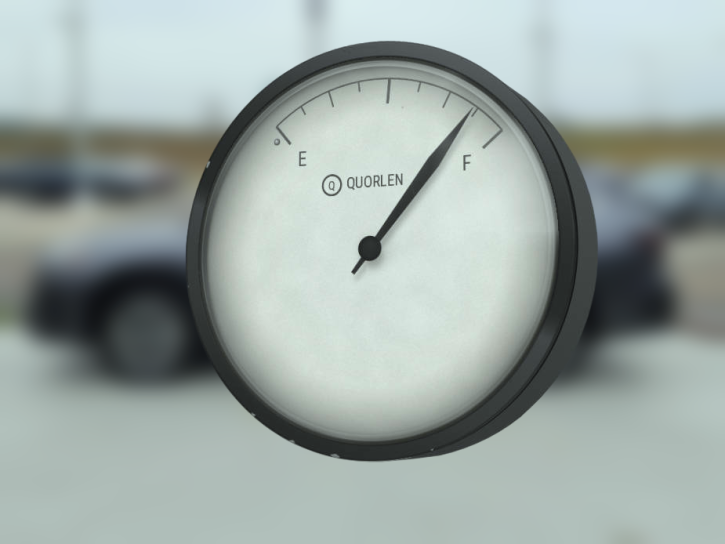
0.875
